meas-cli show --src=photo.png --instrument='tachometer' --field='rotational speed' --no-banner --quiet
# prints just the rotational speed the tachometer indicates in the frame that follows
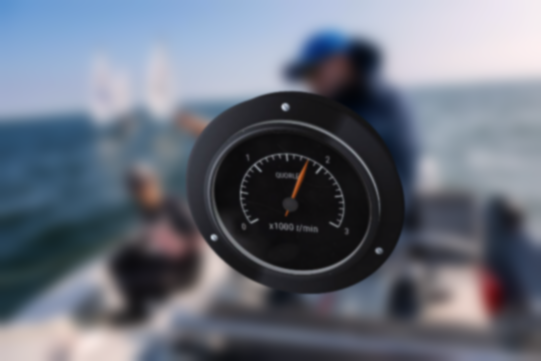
1800 rpm
